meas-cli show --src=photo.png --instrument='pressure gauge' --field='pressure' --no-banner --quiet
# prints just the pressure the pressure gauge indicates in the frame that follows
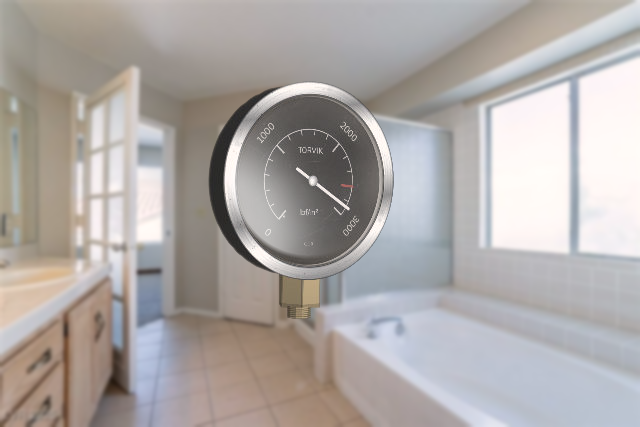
2900 psi
